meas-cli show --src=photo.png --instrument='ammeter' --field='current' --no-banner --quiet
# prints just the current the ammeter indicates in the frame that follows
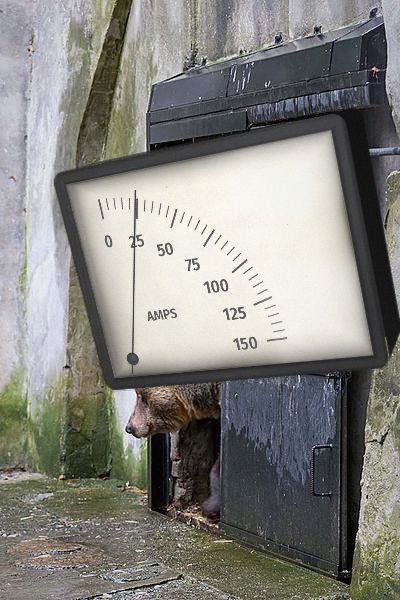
25 A
